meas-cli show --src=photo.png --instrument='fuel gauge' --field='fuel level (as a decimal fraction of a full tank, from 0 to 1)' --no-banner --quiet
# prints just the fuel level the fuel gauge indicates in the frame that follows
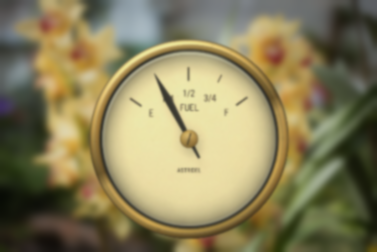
0.25
